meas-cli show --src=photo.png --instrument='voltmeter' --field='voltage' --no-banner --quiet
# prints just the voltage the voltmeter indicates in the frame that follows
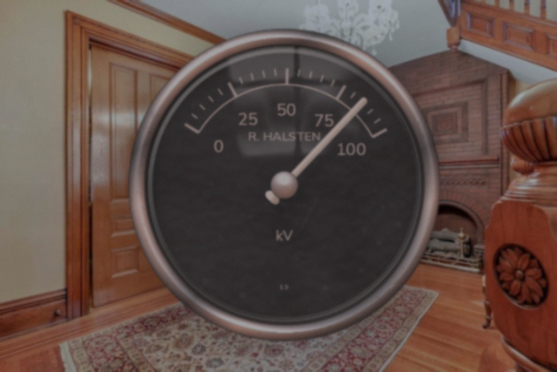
85 kV
